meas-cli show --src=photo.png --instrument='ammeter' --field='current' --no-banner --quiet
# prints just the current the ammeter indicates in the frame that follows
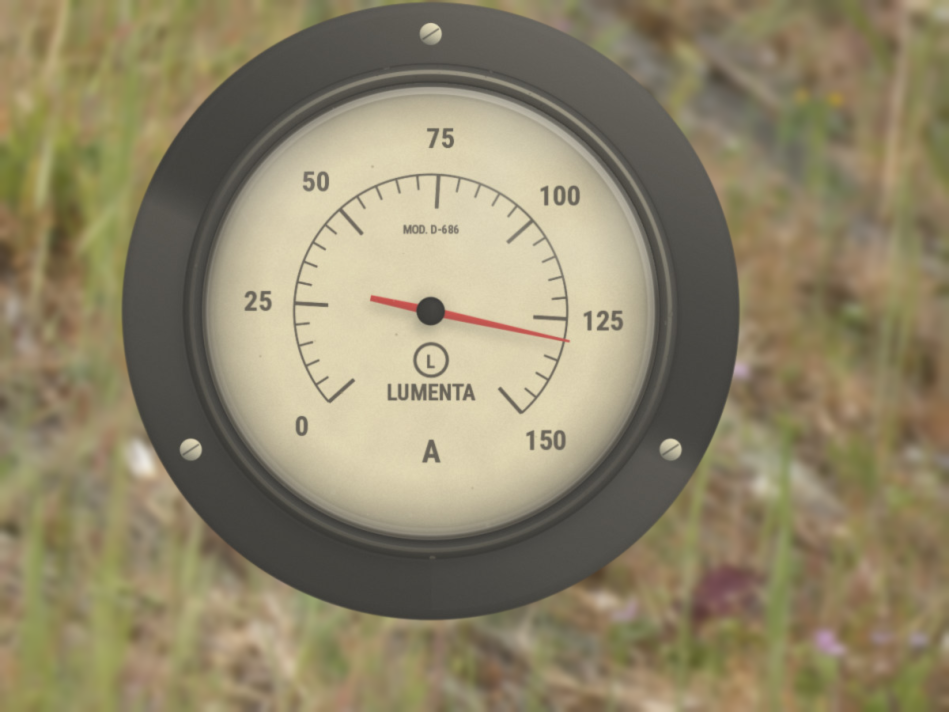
130 A
